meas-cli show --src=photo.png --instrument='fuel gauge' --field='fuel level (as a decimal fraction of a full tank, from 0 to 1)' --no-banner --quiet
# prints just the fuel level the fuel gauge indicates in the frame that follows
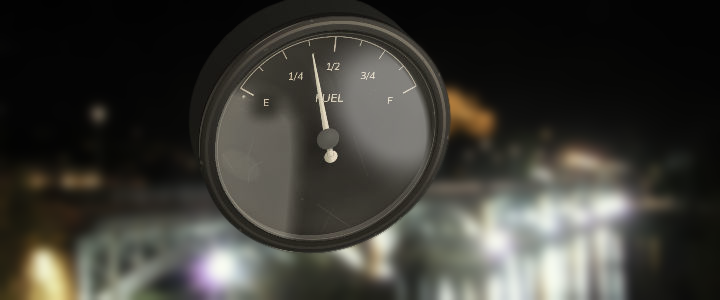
0.375
